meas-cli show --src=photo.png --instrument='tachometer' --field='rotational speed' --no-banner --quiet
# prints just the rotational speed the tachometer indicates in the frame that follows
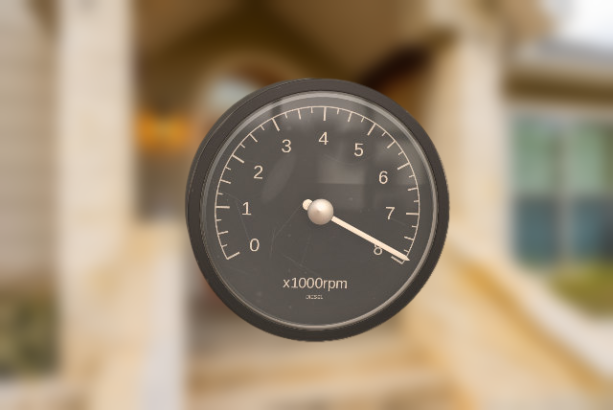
7875 rpm
